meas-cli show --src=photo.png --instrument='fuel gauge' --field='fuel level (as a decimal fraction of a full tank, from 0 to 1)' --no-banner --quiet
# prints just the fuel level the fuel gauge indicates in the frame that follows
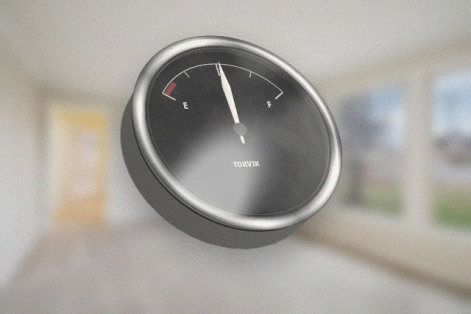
0.5
